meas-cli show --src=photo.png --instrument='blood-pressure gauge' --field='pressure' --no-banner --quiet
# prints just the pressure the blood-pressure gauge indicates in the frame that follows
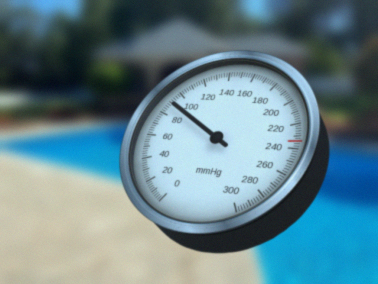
90 mmHg
